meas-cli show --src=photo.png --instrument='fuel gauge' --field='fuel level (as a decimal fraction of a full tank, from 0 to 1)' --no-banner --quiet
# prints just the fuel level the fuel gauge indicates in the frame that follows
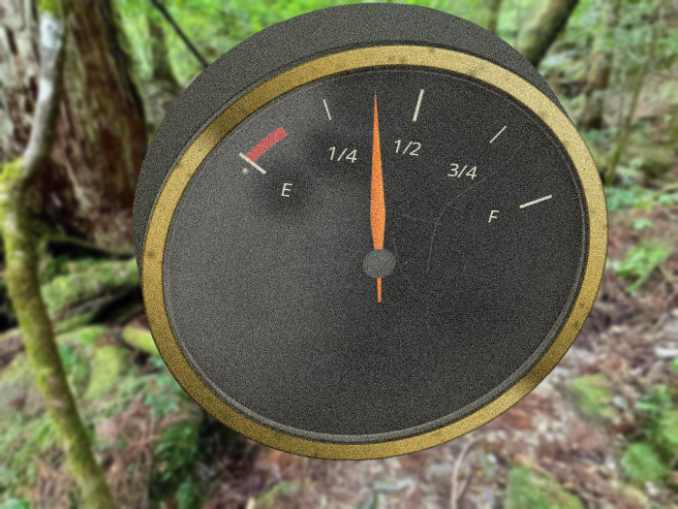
0.375
